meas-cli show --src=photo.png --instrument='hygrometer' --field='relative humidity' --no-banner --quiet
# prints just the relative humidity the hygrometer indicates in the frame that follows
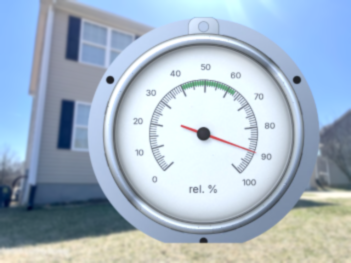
90 %
